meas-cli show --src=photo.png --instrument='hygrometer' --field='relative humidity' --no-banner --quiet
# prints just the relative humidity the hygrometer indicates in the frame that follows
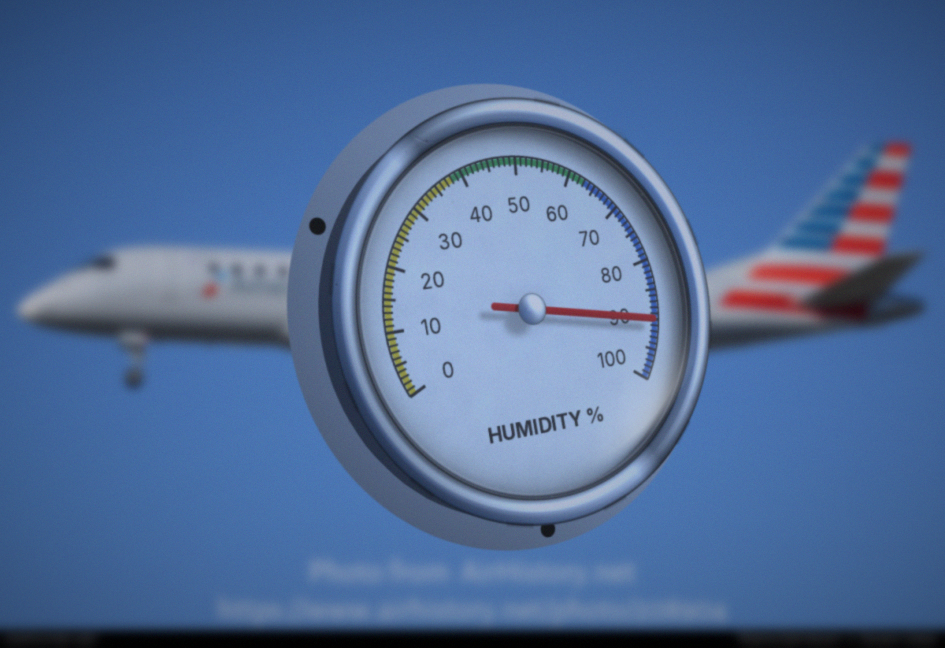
90 %
